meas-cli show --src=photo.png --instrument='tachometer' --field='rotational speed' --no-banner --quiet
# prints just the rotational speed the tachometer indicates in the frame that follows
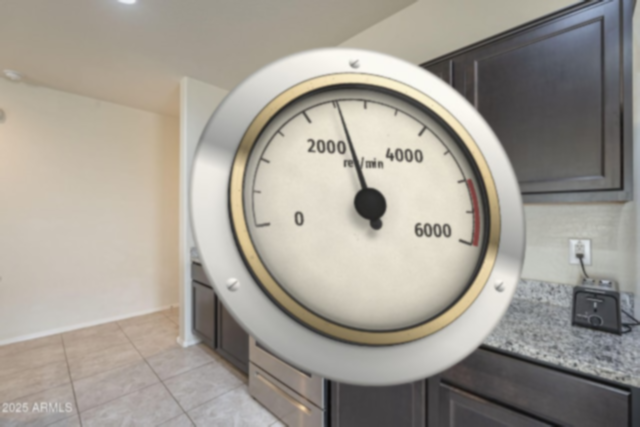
2500 rpm
